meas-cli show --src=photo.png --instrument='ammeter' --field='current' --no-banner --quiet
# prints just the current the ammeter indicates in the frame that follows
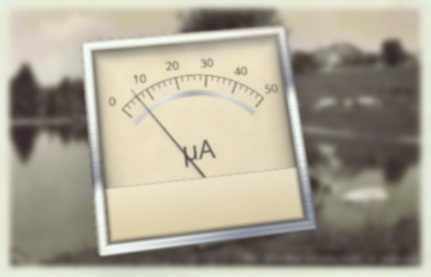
6 µA
